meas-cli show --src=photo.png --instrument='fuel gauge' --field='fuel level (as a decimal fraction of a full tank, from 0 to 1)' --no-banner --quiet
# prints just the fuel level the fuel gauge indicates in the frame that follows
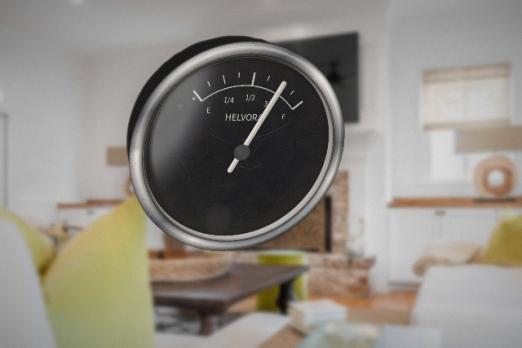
0.75
